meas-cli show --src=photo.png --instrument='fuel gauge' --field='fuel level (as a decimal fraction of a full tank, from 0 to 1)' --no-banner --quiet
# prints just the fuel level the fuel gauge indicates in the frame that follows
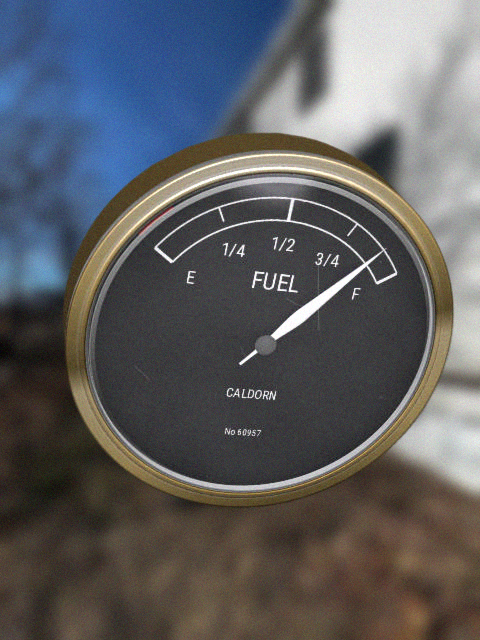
0.875
